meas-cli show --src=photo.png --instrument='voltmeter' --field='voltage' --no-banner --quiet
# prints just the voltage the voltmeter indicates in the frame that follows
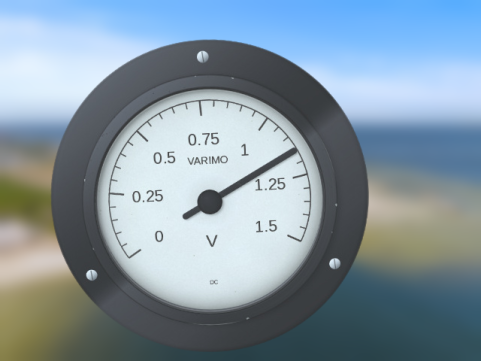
1.15 V
